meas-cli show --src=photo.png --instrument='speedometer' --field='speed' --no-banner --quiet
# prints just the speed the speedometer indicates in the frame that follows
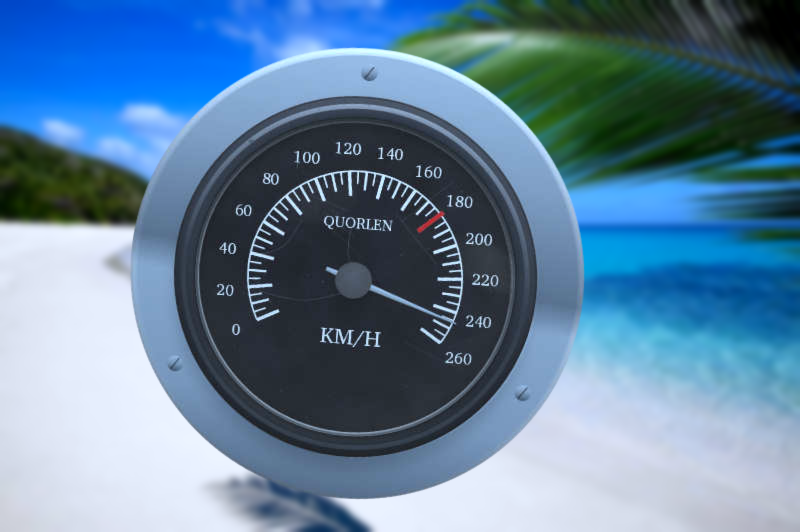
245 km/h
